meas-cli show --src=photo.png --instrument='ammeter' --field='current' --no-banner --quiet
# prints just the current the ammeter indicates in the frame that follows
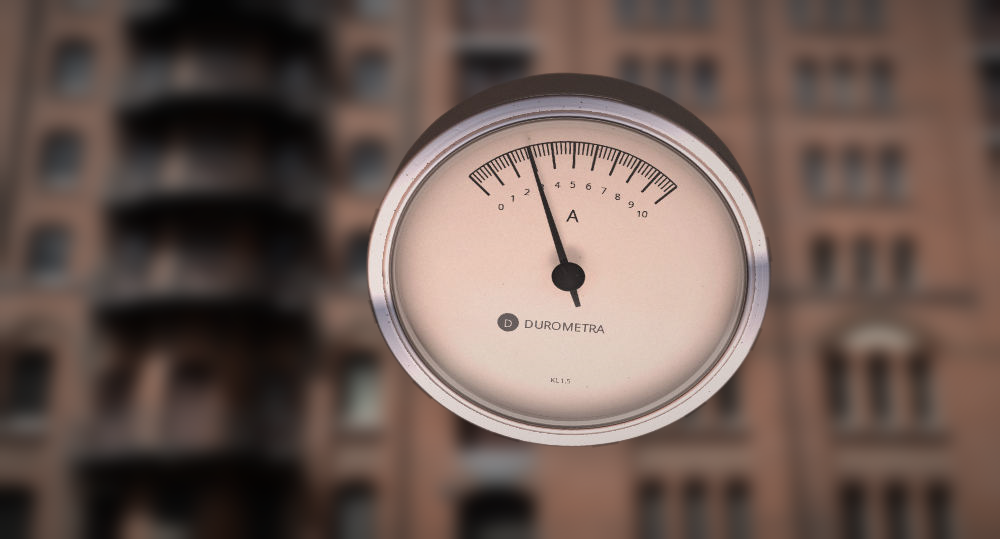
3 A
